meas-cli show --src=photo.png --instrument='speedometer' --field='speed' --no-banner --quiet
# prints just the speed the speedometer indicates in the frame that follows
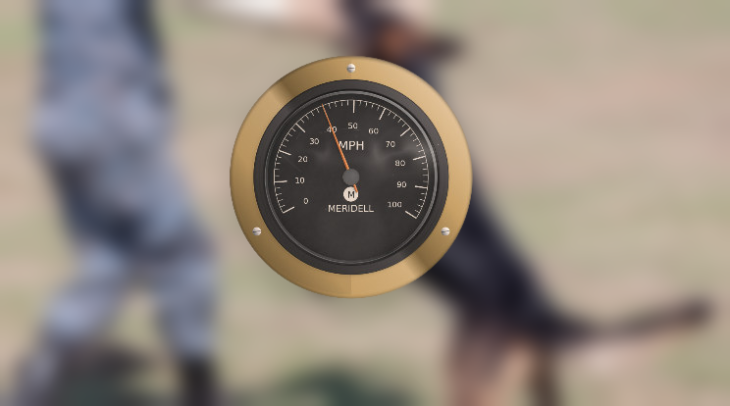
40 mph
